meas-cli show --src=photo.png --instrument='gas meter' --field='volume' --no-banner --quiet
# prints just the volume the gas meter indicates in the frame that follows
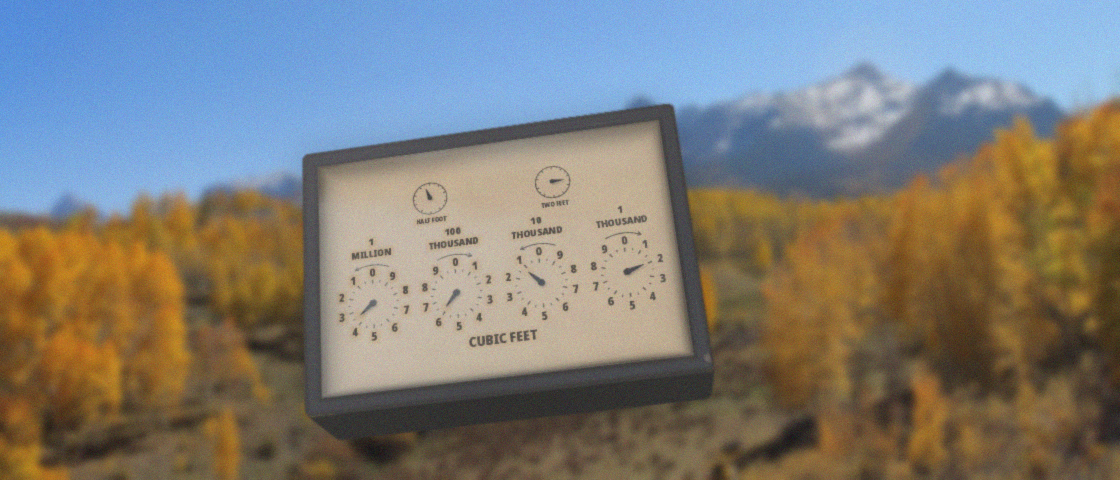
361200 ft³
